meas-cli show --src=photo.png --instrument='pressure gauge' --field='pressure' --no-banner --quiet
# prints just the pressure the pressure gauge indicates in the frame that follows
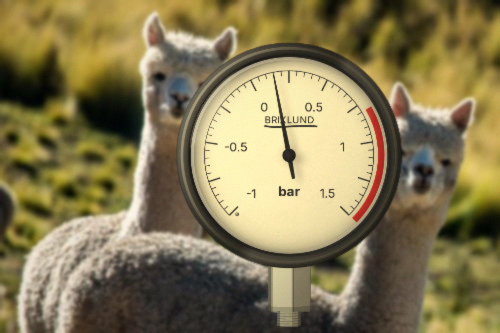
0.15 bar
